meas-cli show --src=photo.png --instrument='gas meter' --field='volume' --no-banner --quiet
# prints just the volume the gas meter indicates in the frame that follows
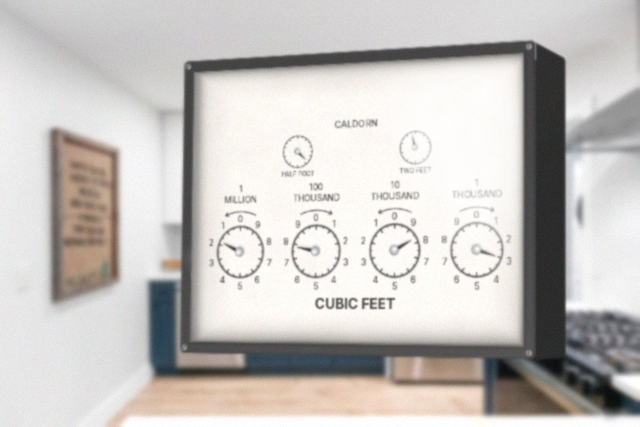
178300 ft³
